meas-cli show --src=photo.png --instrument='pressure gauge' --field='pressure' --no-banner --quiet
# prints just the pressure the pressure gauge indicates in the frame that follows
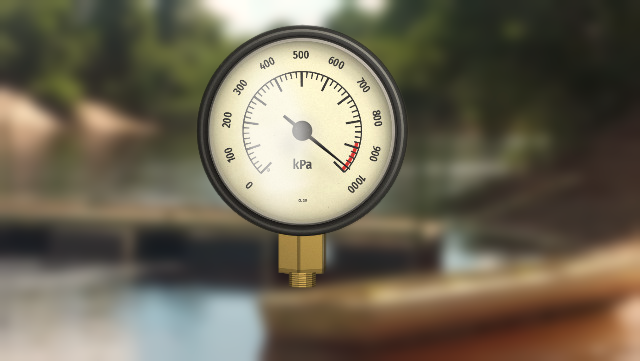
980 kPa
